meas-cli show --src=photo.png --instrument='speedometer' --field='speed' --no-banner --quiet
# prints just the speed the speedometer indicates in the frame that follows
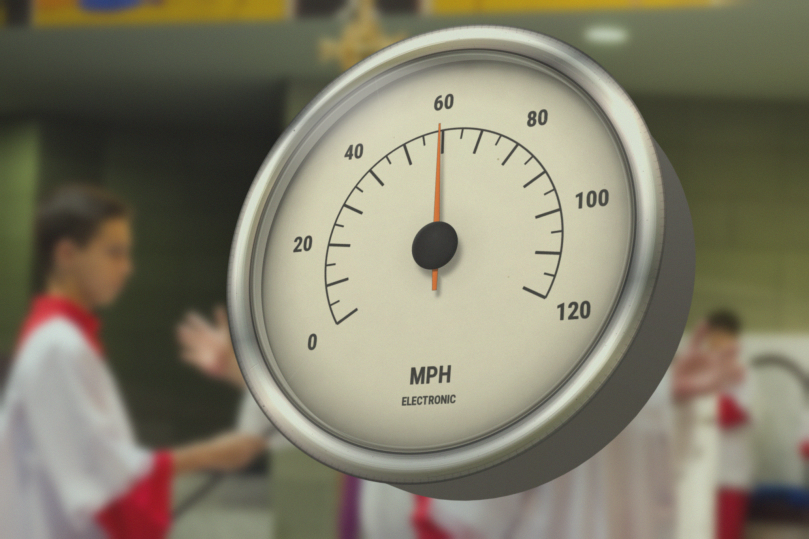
60 mph
